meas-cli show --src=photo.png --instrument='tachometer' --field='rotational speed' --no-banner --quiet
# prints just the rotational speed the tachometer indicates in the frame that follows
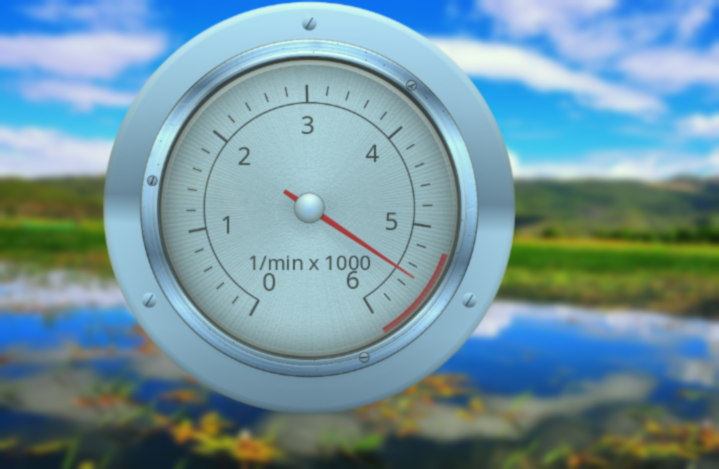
5500 rpm
